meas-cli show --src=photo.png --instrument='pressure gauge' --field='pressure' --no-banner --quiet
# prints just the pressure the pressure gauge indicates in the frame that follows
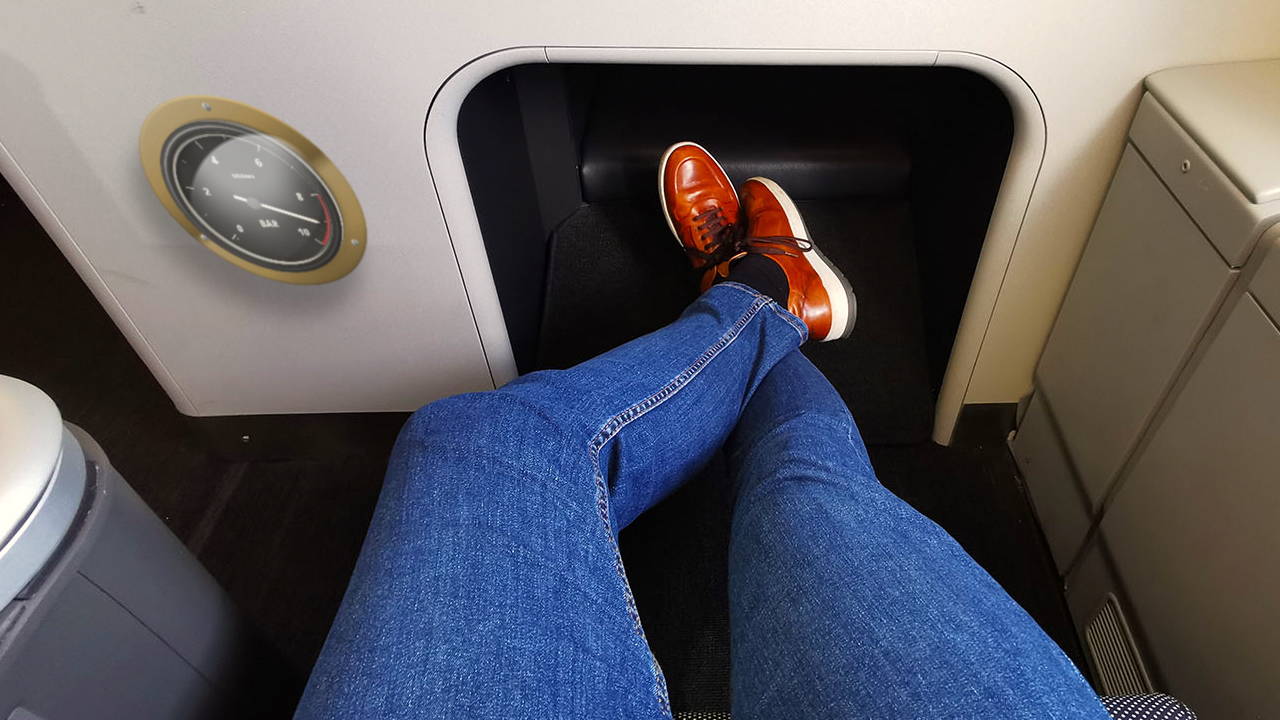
9 bar
